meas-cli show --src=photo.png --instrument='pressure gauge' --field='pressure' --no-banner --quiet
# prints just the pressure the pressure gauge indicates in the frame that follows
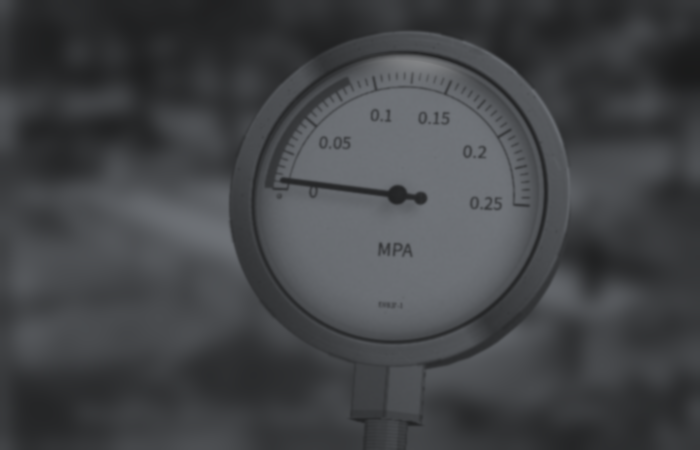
0.005 MPa
